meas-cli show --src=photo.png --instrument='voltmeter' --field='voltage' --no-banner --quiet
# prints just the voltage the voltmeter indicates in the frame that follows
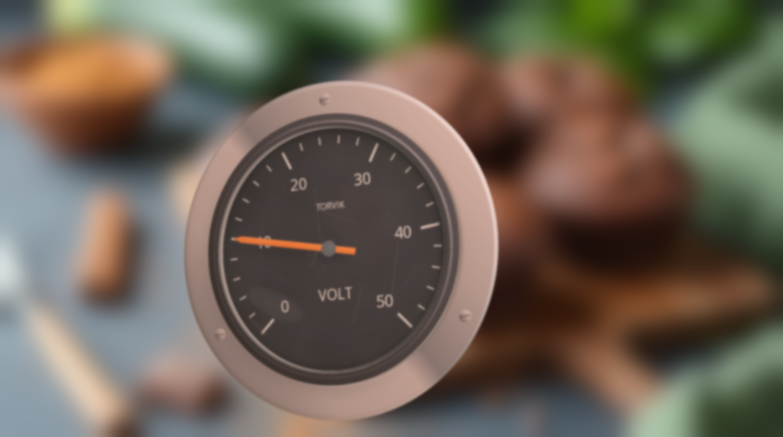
10 V
